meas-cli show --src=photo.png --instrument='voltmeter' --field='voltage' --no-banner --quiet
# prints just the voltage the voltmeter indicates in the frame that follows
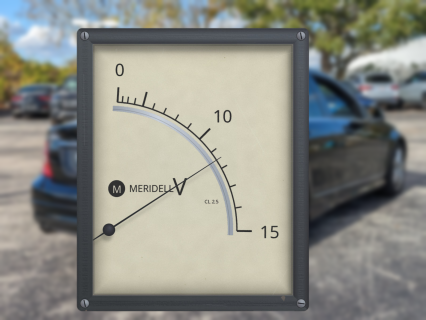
11.5 V
